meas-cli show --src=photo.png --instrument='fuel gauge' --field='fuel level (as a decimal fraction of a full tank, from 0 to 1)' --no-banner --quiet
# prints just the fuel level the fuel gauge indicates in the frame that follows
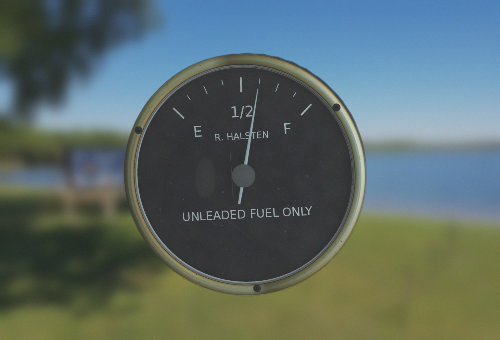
0.625
